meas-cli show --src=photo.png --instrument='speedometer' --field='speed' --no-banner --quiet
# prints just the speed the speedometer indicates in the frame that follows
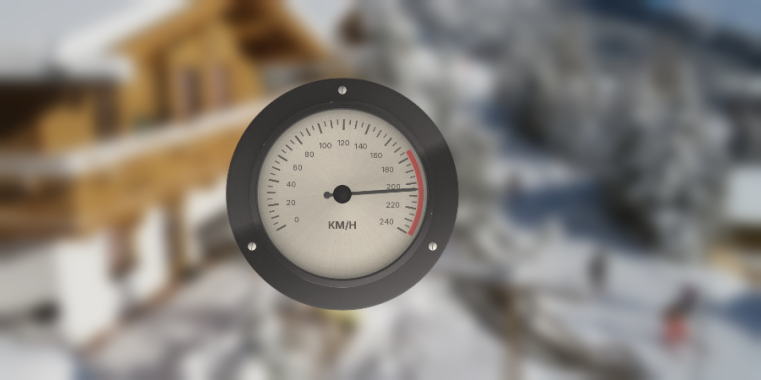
205 km/h
